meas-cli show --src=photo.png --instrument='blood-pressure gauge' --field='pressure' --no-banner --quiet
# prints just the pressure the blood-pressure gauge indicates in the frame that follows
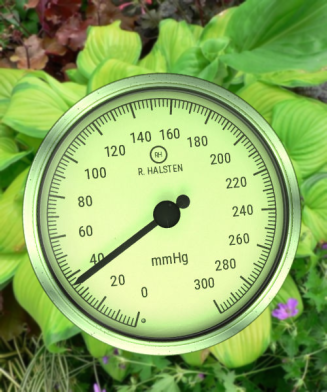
36 mmHg
